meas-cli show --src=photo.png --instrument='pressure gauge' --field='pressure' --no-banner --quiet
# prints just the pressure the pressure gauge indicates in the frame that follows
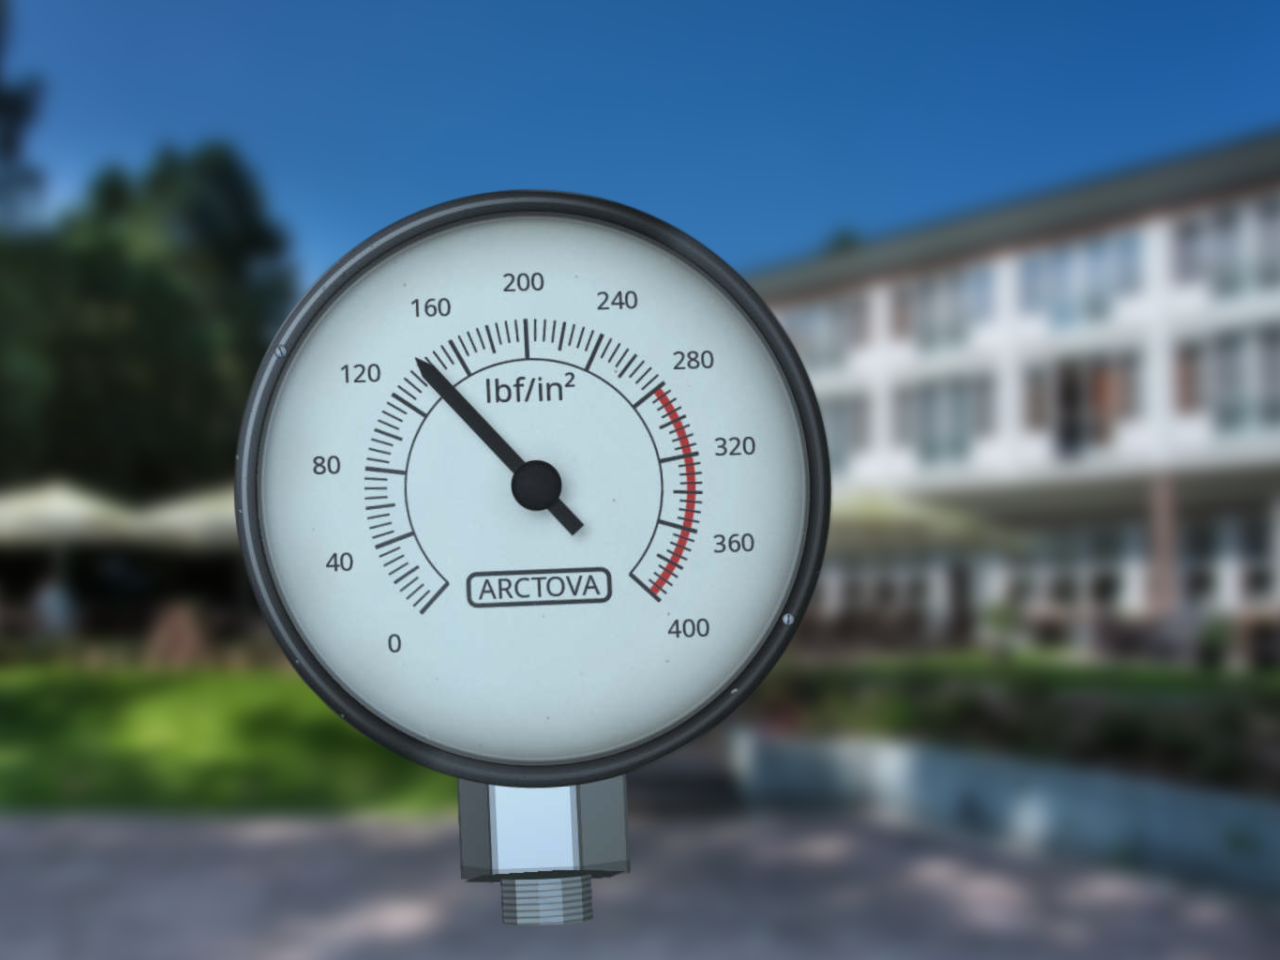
140 psi
